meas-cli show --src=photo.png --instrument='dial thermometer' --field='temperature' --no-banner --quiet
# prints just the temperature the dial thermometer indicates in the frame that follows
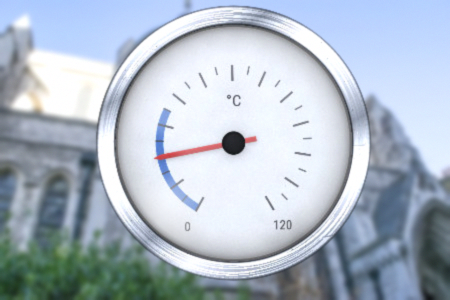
20 °C
